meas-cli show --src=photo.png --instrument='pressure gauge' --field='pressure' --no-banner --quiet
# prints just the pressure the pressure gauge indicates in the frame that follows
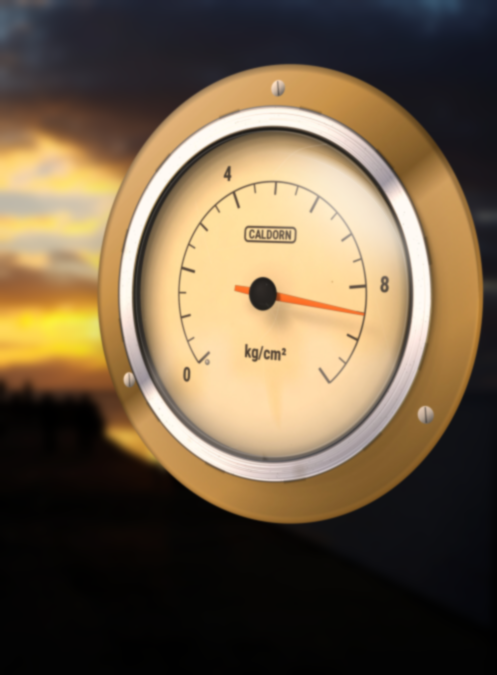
8.5 kg/cm²
